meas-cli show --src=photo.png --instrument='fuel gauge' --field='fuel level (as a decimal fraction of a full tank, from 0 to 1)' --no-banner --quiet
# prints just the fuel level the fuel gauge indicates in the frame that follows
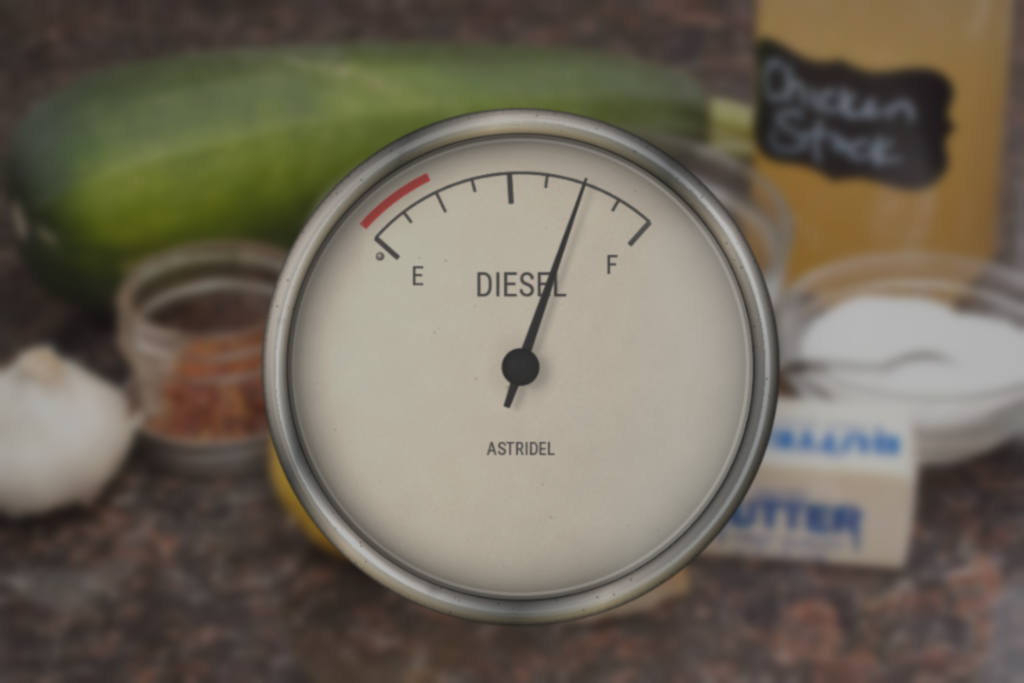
0.75
